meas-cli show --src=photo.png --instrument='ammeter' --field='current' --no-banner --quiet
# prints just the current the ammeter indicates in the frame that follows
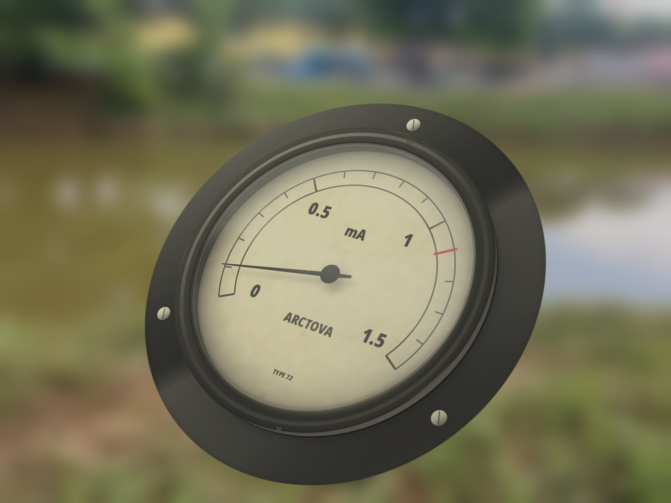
0.1 mA
